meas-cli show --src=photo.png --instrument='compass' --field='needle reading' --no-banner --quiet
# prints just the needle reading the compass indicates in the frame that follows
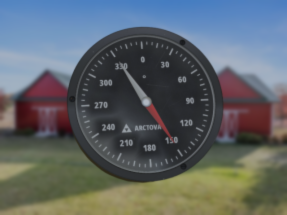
150 °
